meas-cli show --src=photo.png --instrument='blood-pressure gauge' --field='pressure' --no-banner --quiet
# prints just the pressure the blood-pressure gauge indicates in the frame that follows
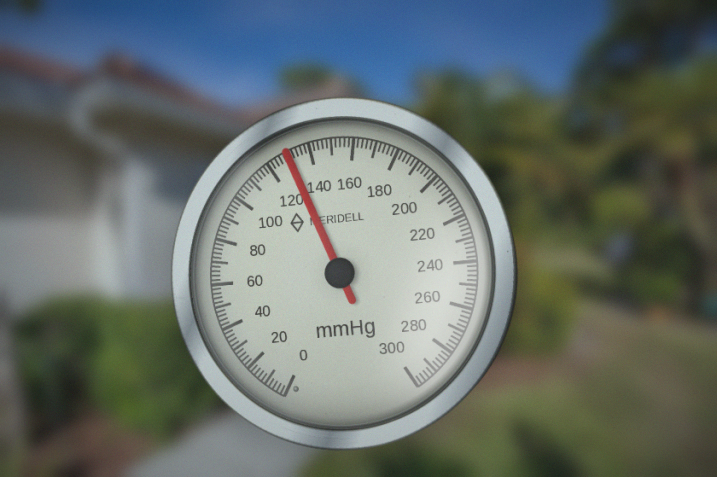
130 mmHg
